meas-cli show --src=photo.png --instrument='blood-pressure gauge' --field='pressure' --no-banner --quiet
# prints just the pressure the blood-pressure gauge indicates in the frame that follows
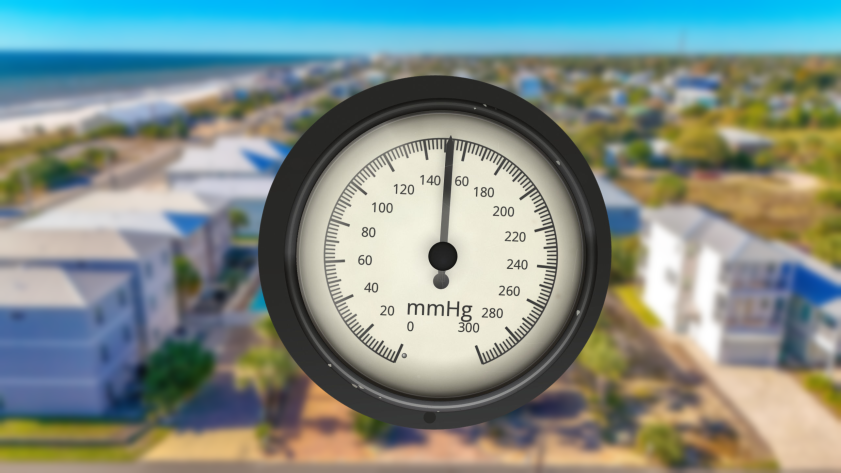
152 mmHg
